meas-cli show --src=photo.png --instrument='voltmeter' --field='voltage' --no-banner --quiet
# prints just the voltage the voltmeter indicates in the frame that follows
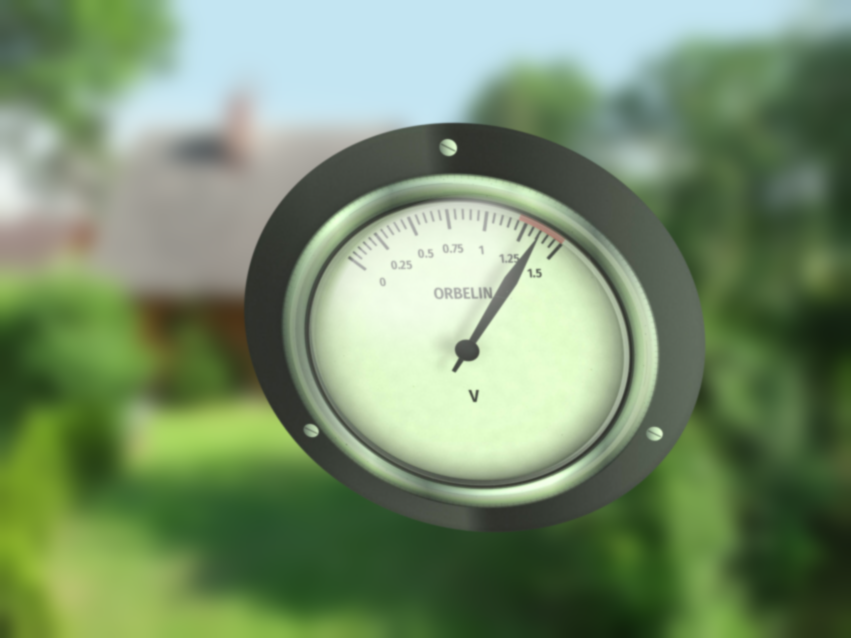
1.35 V
